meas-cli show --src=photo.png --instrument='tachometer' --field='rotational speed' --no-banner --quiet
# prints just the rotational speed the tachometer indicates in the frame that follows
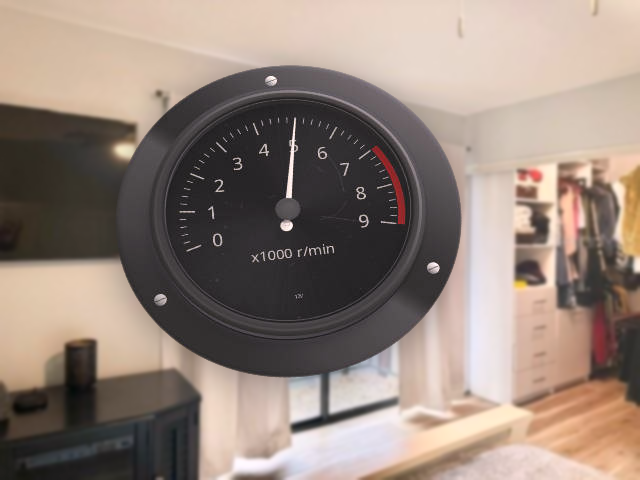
5000 rpm
